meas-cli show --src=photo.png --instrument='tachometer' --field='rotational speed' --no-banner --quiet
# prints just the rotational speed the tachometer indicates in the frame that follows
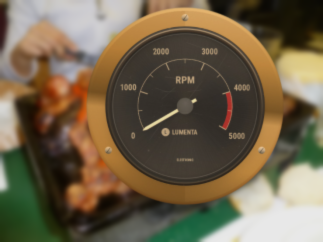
0 rpm
